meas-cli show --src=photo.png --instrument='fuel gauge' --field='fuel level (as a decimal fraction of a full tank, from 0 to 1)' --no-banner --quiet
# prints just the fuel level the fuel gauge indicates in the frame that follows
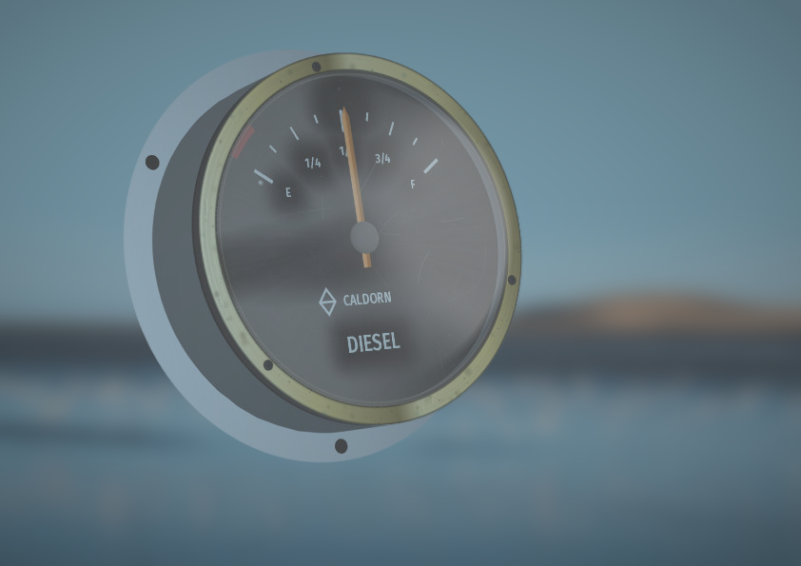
0.5
